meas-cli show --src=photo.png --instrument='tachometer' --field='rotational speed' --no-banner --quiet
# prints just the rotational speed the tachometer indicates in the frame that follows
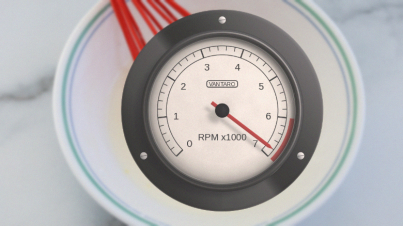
6800 rpm
